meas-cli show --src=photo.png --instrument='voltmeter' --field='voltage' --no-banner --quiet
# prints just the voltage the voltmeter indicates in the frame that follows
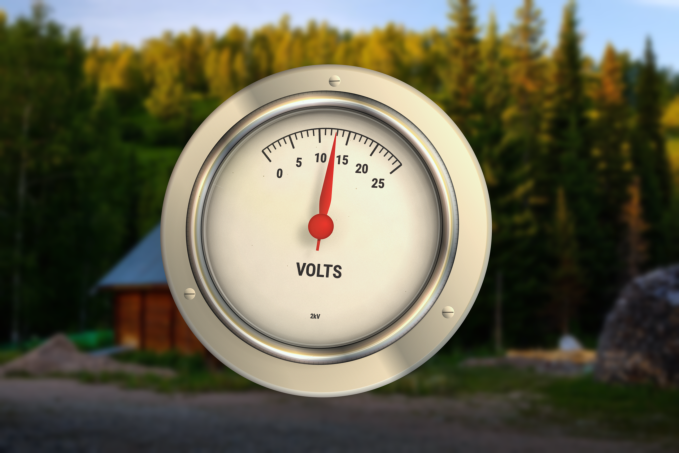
13 V
